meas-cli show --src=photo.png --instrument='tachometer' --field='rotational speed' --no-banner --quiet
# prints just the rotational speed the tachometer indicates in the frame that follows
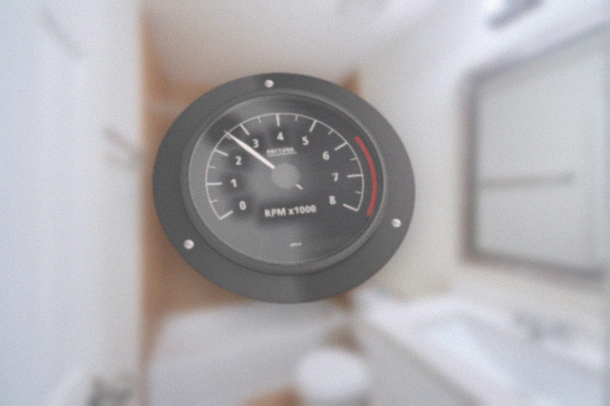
2500 rpm
